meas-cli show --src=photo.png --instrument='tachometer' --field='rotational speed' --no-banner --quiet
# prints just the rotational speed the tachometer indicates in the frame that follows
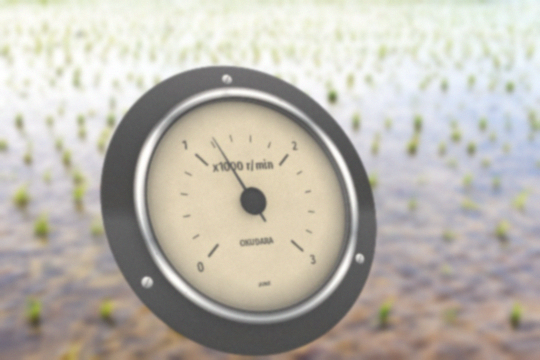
1200 rpm
